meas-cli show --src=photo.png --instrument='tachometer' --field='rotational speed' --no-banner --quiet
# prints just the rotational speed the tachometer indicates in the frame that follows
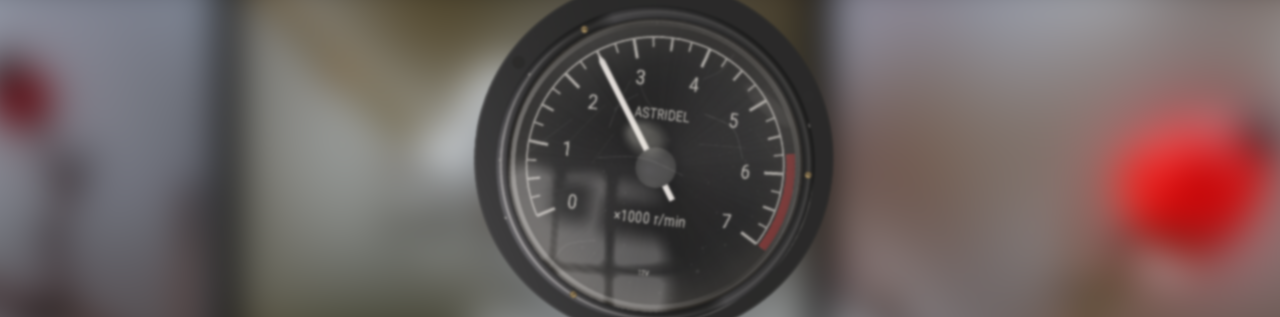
2500 rpm
